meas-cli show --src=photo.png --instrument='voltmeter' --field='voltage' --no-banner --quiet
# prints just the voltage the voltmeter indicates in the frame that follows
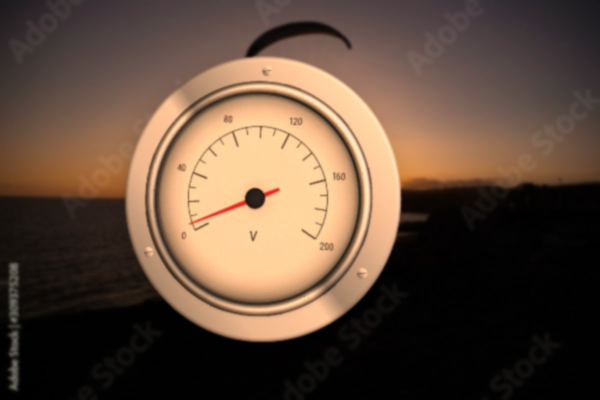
5 V
